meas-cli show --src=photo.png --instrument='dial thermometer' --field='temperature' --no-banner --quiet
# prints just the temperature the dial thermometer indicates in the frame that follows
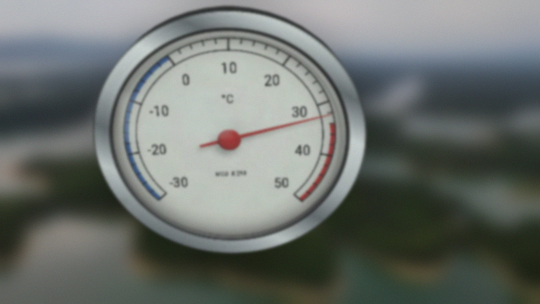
32 °C
